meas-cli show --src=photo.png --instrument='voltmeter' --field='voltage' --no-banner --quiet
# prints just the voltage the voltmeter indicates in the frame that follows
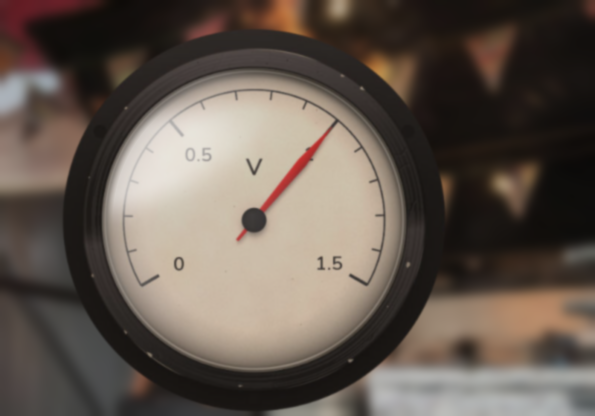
1 V
